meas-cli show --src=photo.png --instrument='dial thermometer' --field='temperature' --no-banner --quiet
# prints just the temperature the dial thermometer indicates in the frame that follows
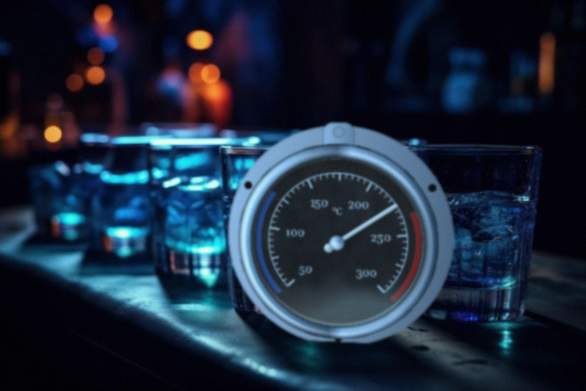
225 °C
